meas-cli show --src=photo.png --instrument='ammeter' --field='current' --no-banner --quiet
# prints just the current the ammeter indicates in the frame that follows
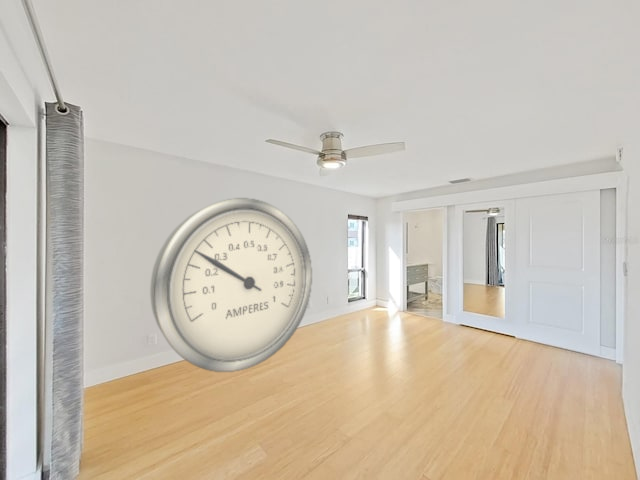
0.25 A
